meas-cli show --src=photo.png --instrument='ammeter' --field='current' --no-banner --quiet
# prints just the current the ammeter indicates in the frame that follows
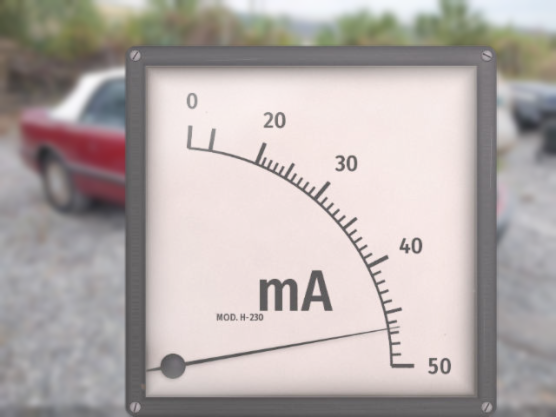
46.5 mA
